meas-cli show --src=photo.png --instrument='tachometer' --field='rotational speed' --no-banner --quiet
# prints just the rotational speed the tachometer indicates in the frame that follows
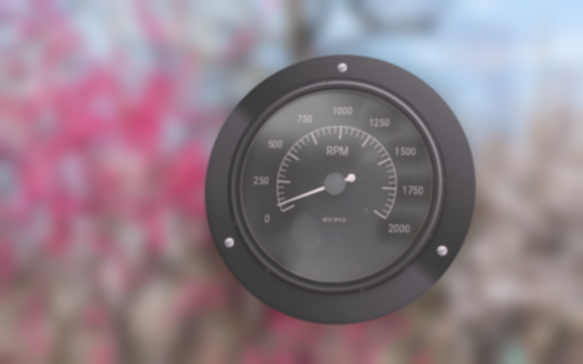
50 rpm
